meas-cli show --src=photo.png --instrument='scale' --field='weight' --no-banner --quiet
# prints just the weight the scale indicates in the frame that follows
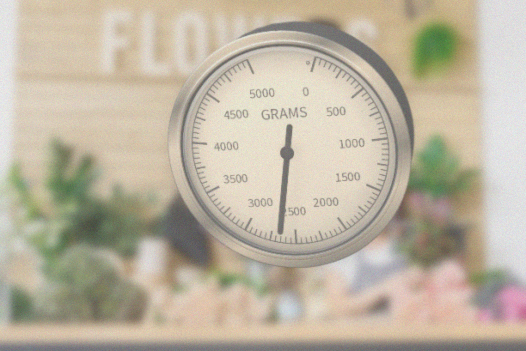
2650 g
